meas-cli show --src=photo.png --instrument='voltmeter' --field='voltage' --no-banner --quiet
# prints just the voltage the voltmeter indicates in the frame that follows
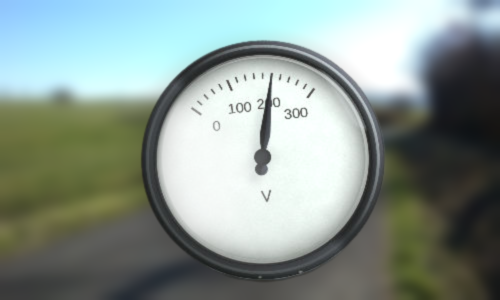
200 V
